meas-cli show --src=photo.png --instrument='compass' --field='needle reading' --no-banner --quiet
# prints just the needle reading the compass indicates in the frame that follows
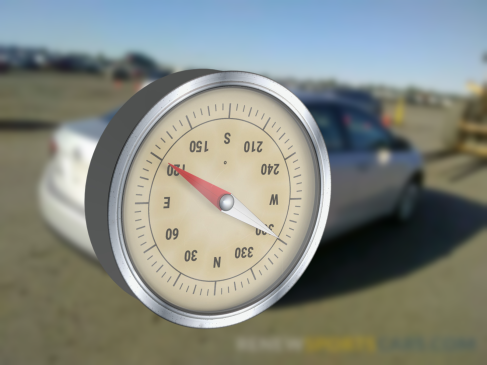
120 °
